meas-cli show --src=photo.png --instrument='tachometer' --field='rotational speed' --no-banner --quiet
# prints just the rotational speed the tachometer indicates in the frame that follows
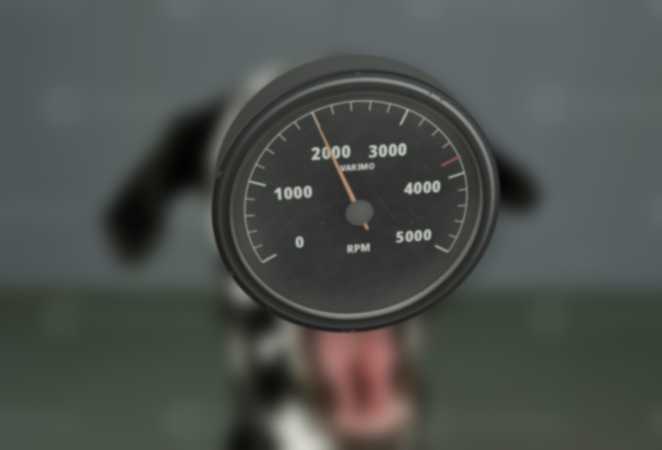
2000 rpm
